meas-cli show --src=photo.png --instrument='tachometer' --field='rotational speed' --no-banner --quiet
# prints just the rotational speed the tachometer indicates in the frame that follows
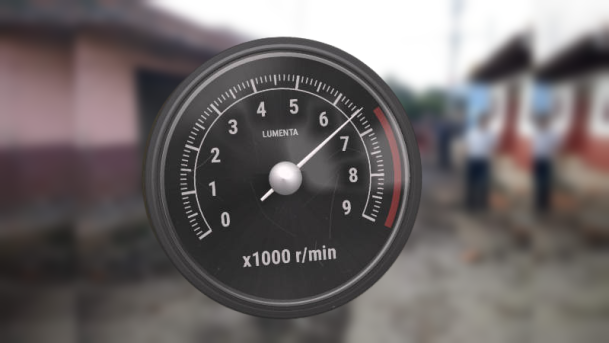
6500 rpm
